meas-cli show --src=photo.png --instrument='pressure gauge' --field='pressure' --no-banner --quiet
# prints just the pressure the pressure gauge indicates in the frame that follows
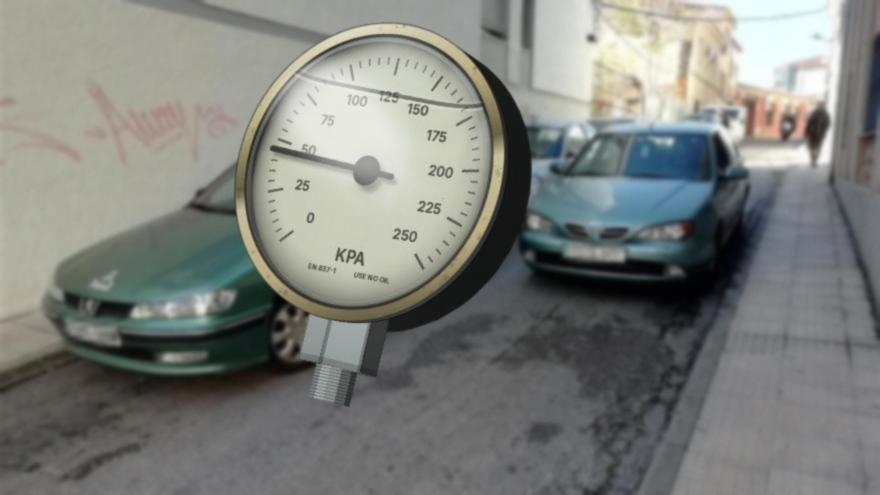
45 kPa
